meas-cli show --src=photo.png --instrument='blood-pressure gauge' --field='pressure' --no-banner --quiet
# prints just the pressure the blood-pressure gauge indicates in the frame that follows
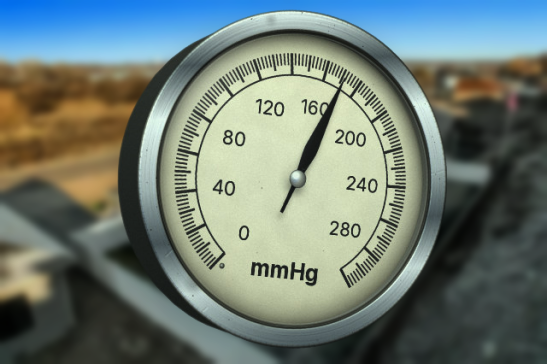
170 mmHg
